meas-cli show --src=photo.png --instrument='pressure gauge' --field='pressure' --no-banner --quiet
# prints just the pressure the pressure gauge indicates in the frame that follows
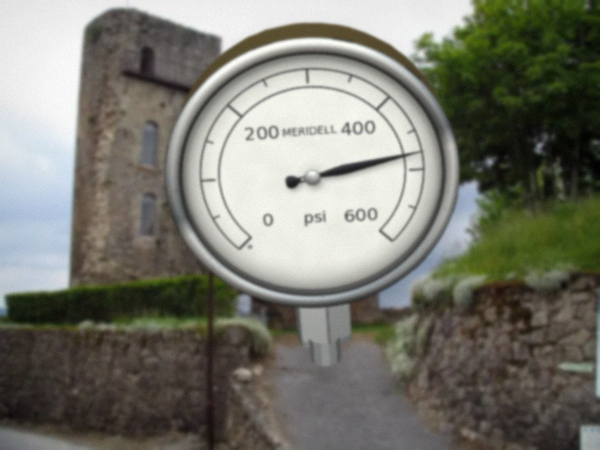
475 psi
